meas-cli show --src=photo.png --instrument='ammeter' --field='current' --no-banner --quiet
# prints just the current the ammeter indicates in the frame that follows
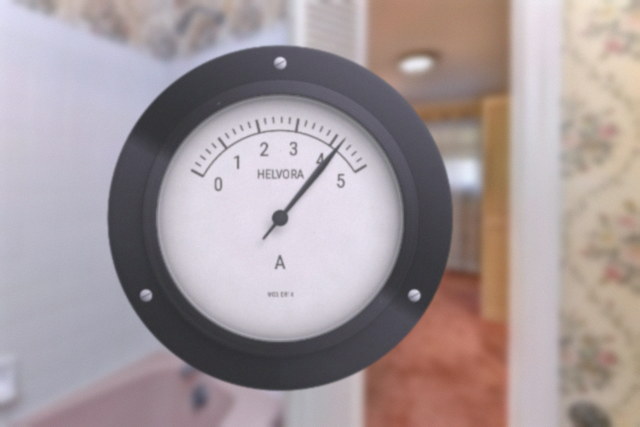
4.2 A
